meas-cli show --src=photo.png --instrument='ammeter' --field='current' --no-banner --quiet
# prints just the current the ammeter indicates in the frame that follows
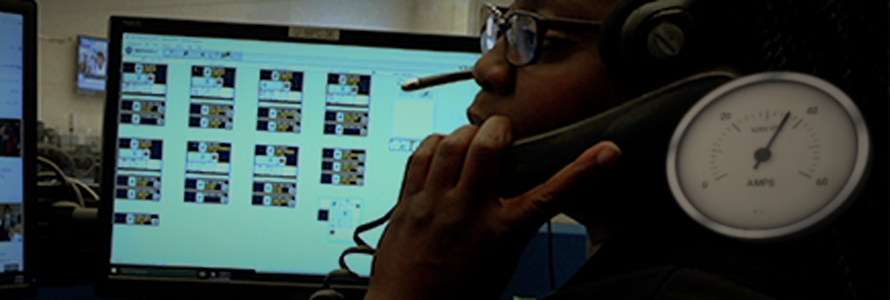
36 A
